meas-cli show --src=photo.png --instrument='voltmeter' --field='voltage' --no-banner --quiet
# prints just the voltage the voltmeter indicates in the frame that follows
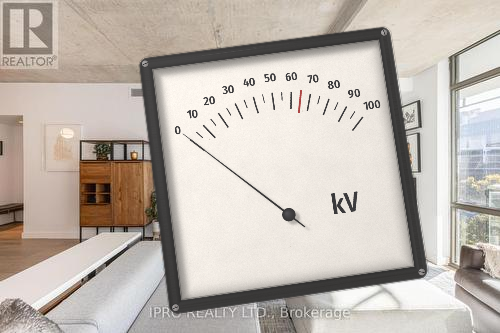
0 kV
